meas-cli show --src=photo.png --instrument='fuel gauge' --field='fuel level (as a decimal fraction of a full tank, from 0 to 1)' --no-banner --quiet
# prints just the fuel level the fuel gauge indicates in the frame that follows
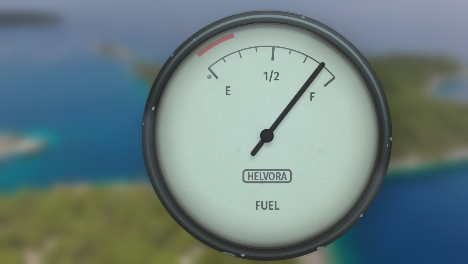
0.875
